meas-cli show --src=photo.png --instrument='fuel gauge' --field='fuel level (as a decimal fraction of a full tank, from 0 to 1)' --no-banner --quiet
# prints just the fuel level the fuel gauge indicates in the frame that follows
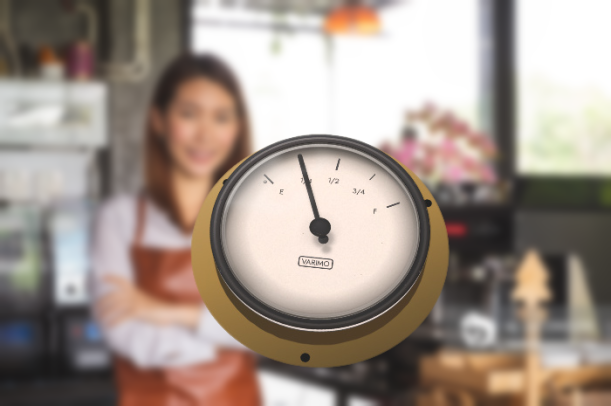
0.25
